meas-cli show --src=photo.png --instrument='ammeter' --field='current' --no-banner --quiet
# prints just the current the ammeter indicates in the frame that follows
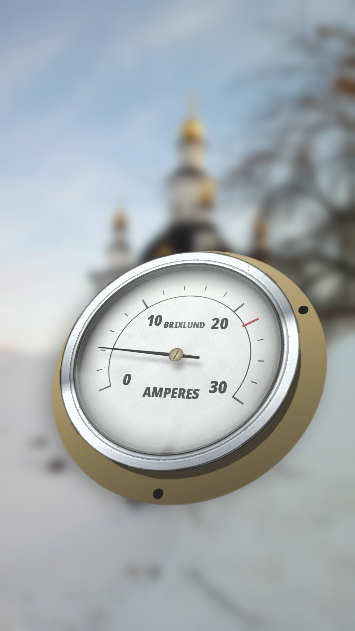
4 A
